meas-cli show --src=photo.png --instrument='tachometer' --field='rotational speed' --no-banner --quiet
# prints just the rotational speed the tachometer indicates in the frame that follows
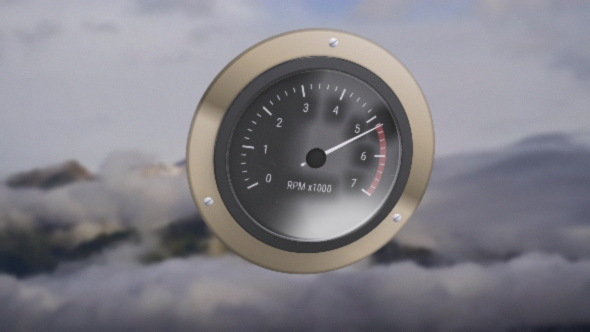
5200 rpm
